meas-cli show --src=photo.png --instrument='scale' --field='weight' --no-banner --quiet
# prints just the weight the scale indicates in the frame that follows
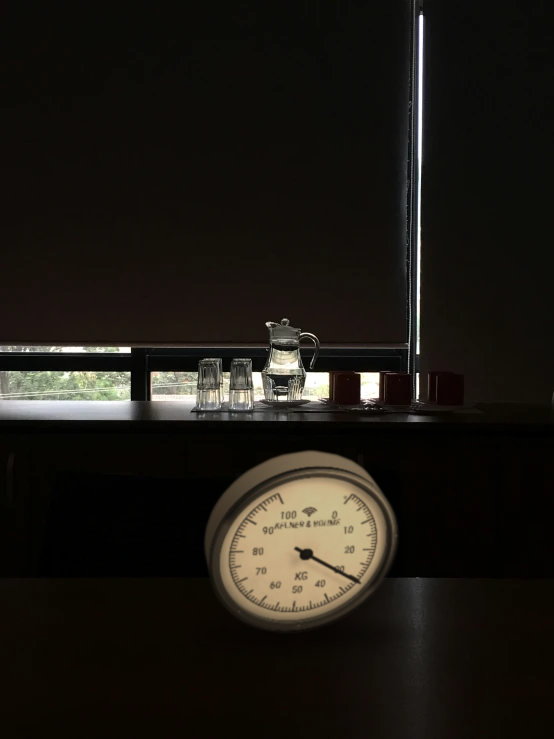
30 kg
